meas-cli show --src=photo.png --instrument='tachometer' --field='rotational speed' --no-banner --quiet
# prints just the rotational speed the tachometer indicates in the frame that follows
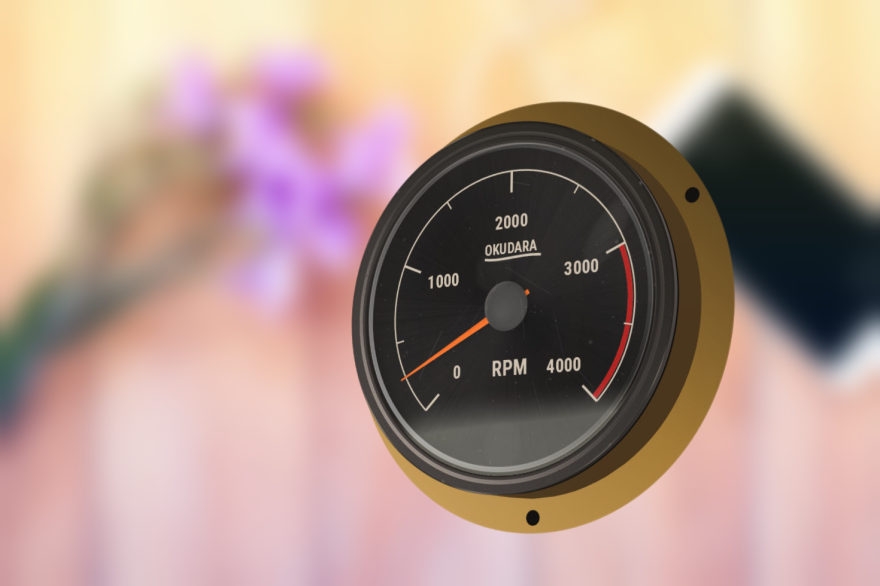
250 rpm
